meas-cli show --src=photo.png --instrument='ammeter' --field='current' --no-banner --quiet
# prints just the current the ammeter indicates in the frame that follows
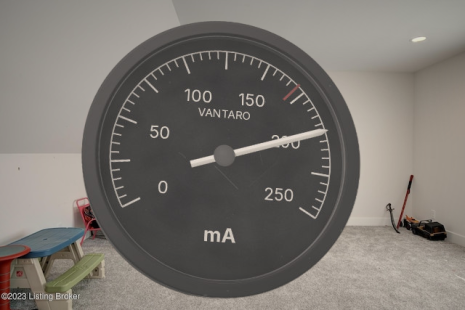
200 mA
